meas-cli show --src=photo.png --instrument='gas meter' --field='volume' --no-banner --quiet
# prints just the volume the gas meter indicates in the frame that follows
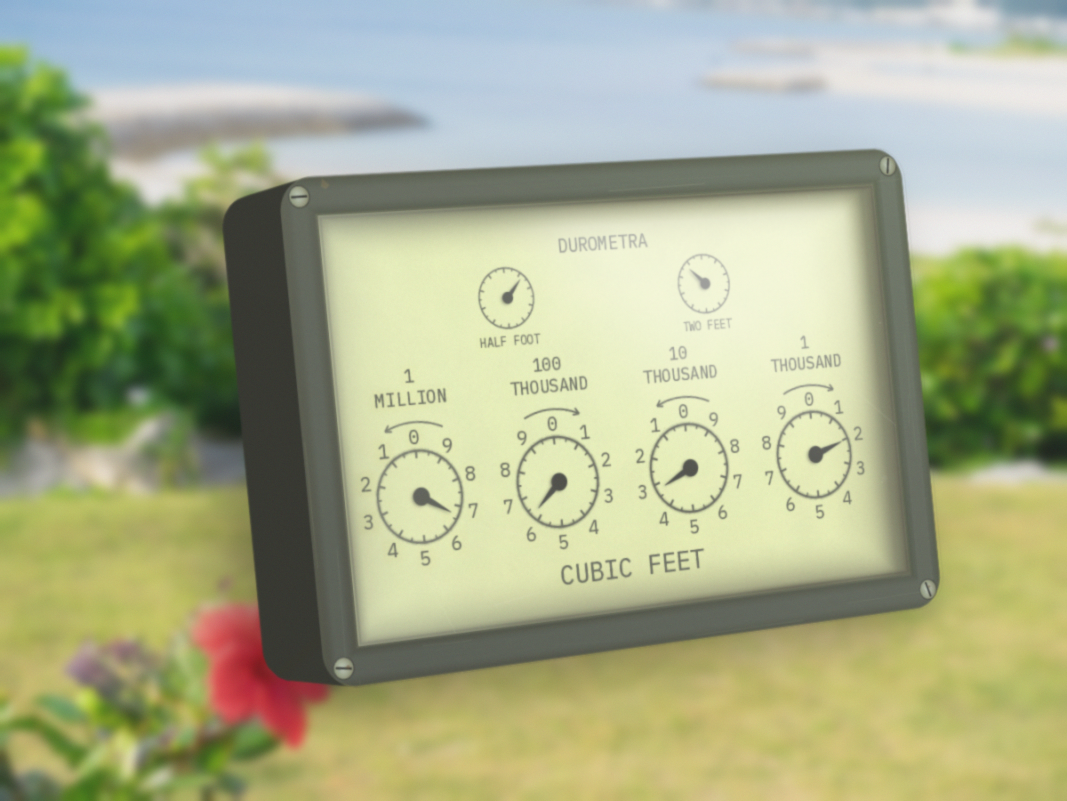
663200 ft³
